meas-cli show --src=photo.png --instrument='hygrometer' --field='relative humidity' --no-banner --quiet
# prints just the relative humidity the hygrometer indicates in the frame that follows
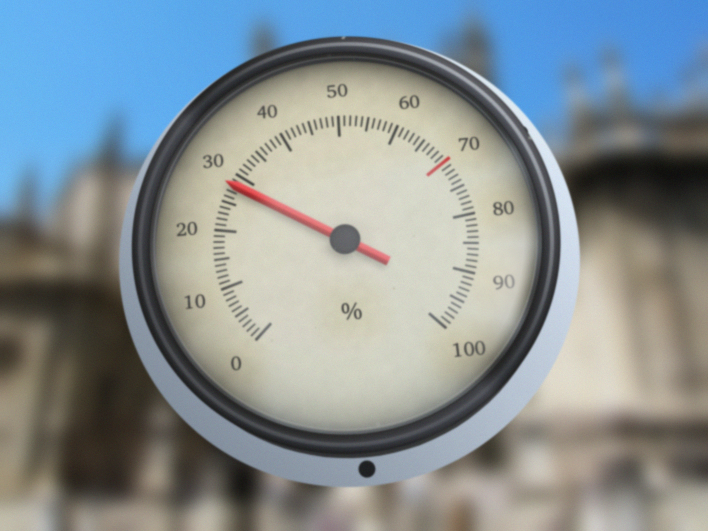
28 %
